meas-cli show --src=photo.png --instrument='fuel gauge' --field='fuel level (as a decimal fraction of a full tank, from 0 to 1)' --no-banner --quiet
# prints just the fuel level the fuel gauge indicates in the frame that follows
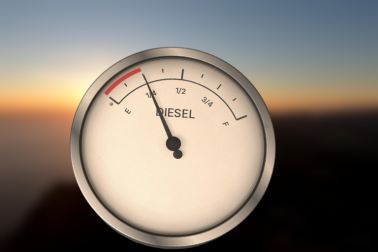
0.25
